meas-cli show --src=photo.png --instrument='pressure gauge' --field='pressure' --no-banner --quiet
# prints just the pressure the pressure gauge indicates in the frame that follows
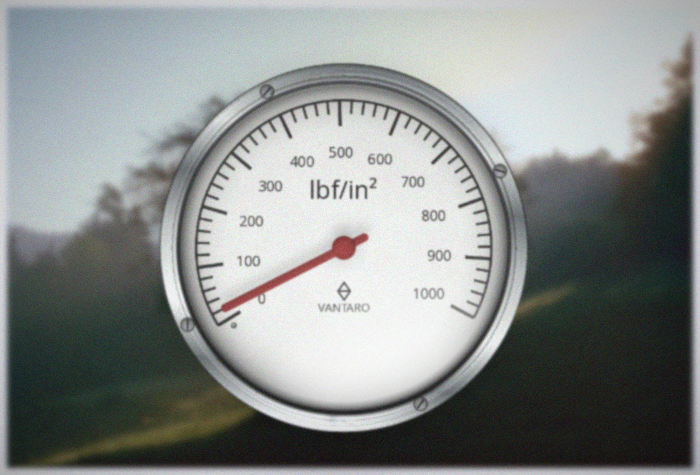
20 psi
